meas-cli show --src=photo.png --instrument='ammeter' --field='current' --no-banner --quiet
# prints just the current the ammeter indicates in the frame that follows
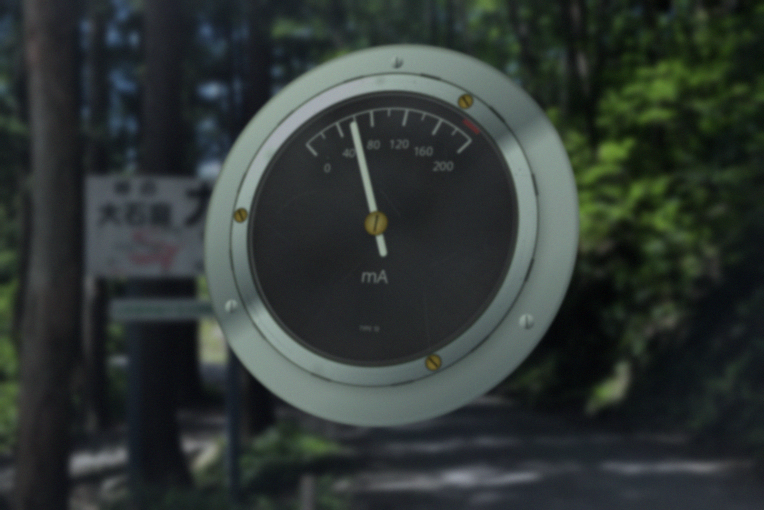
60 mA
